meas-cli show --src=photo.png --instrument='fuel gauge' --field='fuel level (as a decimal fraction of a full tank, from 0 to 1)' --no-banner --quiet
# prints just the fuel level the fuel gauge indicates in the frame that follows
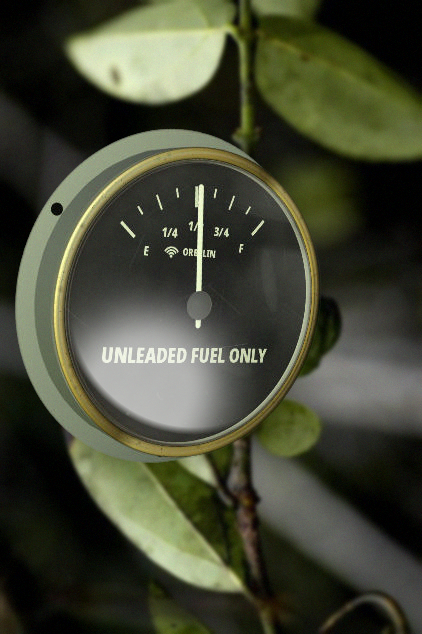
0.5
